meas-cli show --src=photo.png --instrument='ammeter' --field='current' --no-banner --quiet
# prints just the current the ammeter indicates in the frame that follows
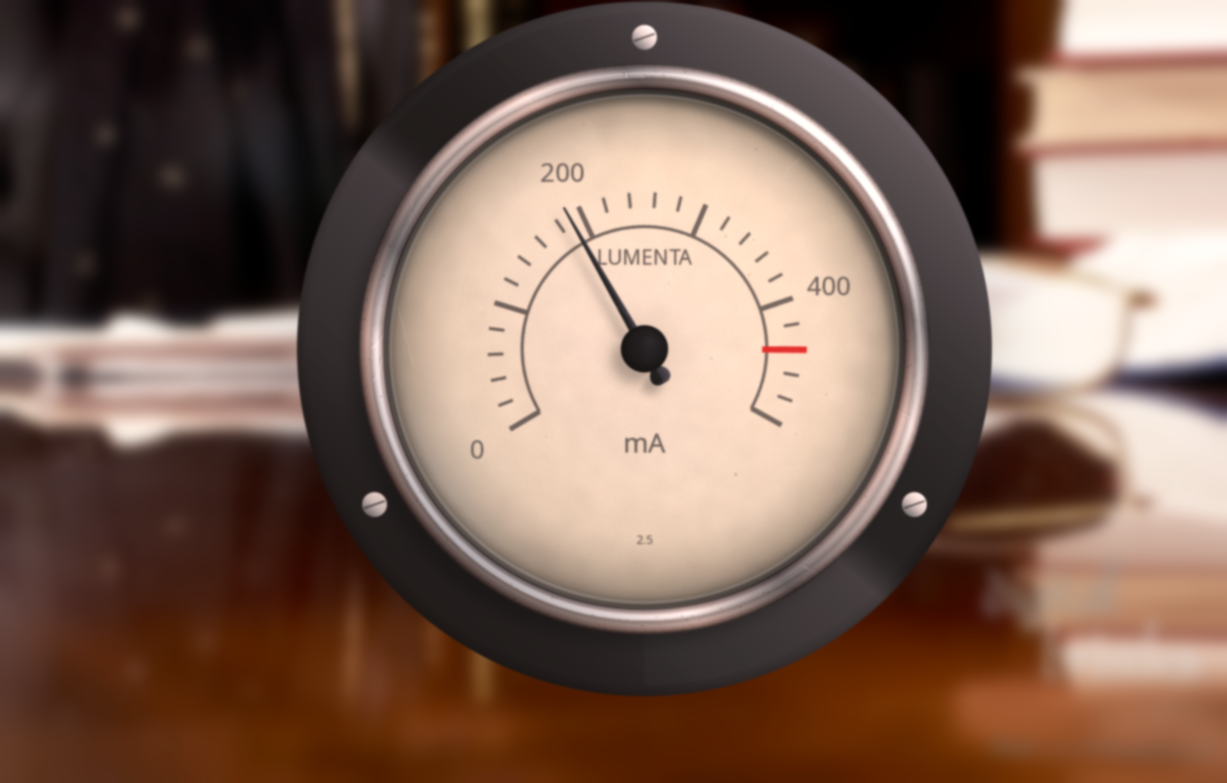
190 mA
